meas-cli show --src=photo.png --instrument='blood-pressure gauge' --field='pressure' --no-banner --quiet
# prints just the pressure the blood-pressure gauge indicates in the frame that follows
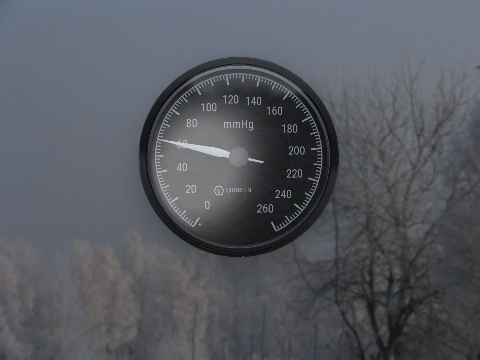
60 mmHg
